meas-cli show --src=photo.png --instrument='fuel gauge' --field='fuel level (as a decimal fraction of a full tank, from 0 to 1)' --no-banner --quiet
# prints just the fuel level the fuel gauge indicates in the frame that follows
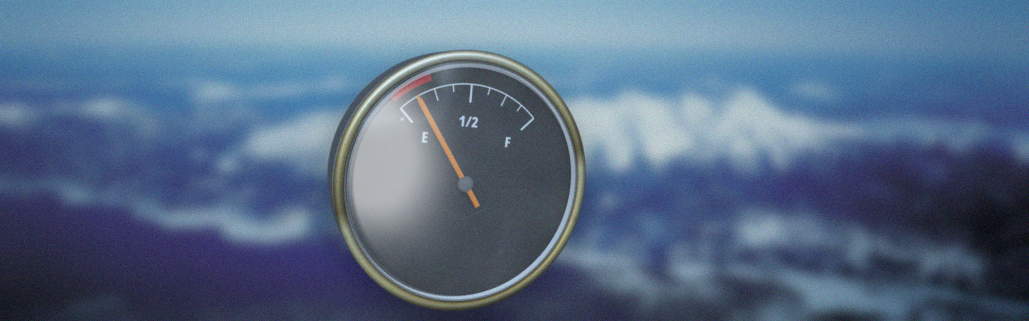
0.125
